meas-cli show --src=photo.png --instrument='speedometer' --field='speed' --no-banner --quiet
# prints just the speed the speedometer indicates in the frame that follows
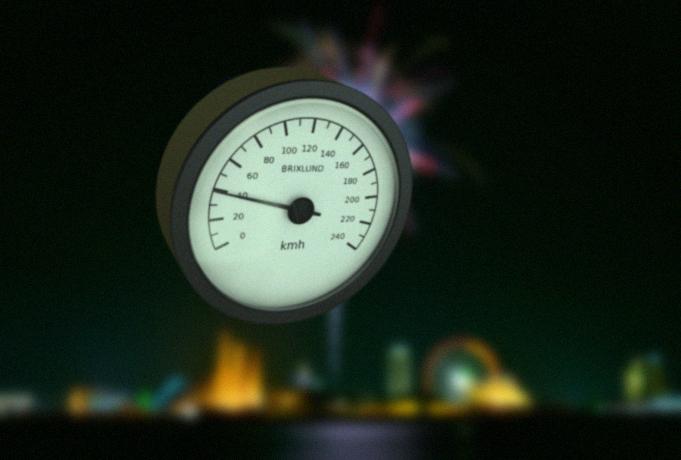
40 km/h
